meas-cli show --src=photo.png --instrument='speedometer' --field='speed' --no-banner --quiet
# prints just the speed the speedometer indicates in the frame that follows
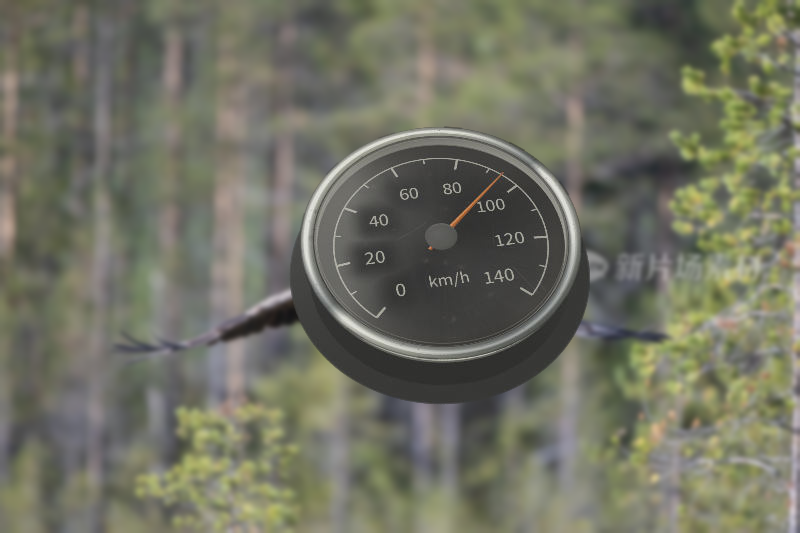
95 km/h
